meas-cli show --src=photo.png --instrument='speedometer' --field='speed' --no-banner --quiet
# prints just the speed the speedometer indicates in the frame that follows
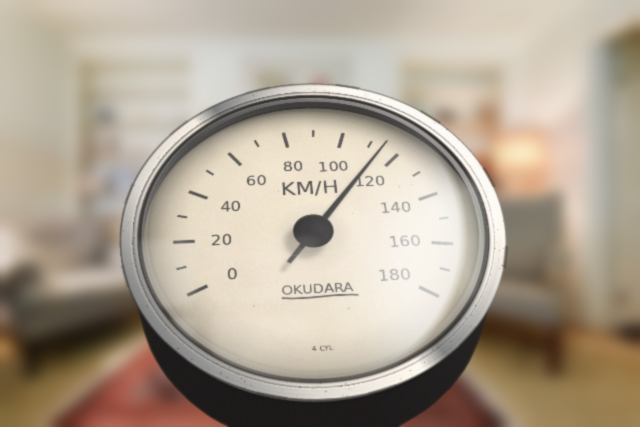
115 km/h
